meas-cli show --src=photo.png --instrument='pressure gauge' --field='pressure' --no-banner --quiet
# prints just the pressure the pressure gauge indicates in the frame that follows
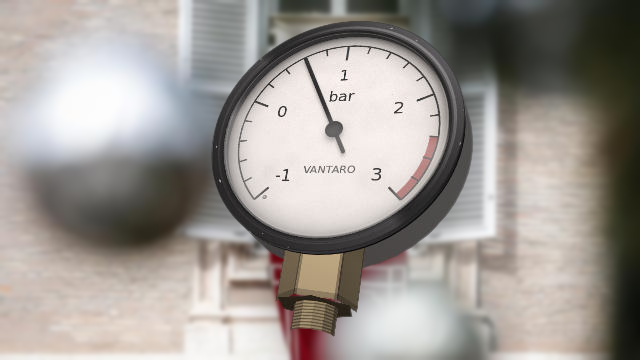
0.6 bar
